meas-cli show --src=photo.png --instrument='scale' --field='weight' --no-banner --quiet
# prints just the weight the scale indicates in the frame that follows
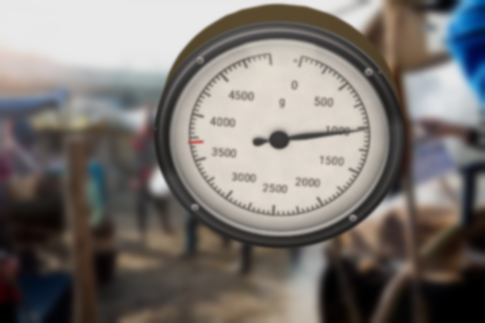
1000 g
